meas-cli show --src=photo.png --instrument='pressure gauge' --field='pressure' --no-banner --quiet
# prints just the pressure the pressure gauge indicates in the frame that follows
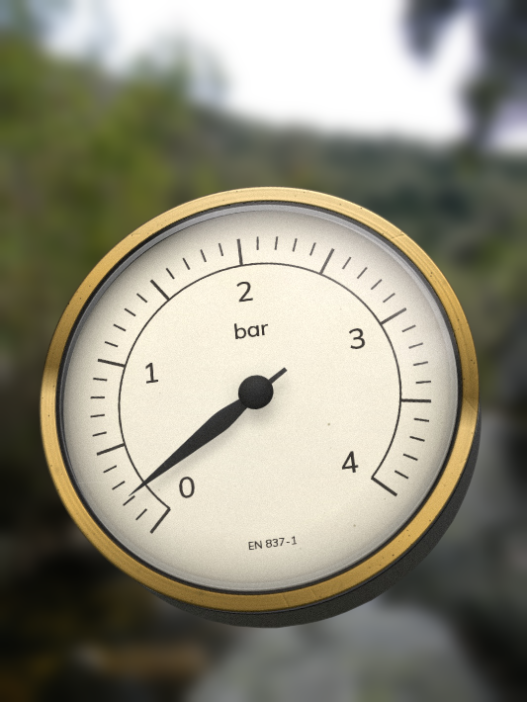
0.2 bar
